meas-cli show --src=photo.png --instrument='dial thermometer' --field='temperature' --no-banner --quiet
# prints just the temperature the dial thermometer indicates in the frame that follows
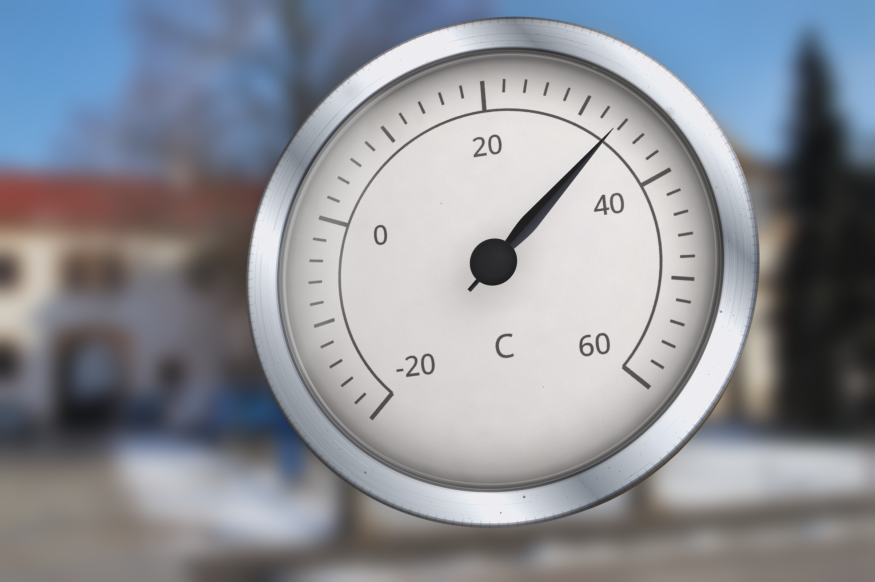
34 °C
